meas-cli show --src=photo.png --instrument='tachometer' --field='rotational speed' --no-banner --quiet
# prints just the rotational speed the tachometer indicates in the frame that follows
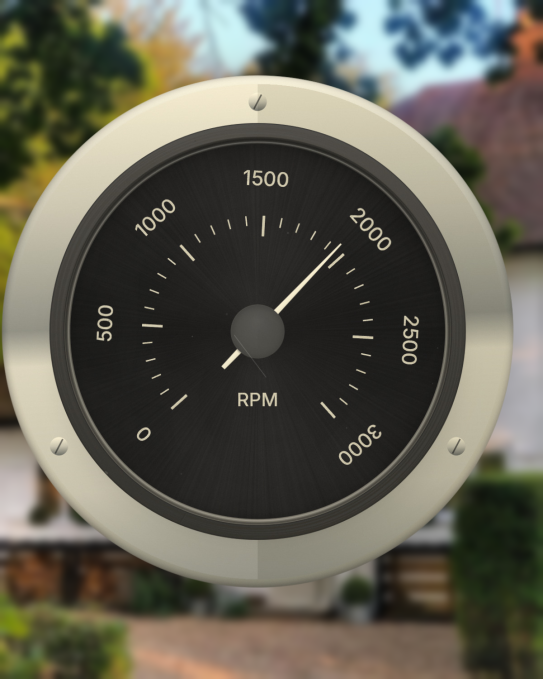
1950 rpm
